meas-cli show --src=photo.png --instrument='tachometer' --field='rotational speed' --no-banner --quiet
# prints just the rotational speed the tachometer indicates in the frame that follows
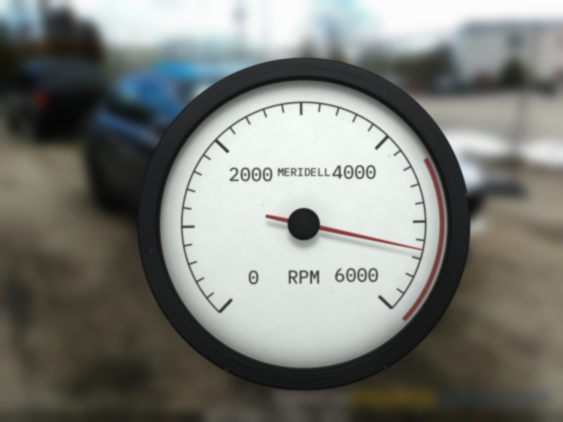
5300 rpm
